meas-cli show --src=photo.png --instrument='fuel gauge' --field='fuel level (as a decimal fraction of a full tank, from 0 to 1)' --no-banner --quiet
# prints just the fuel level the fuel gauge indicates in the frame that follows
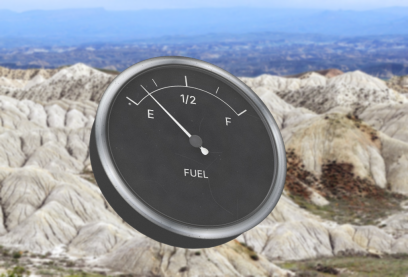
0.125
